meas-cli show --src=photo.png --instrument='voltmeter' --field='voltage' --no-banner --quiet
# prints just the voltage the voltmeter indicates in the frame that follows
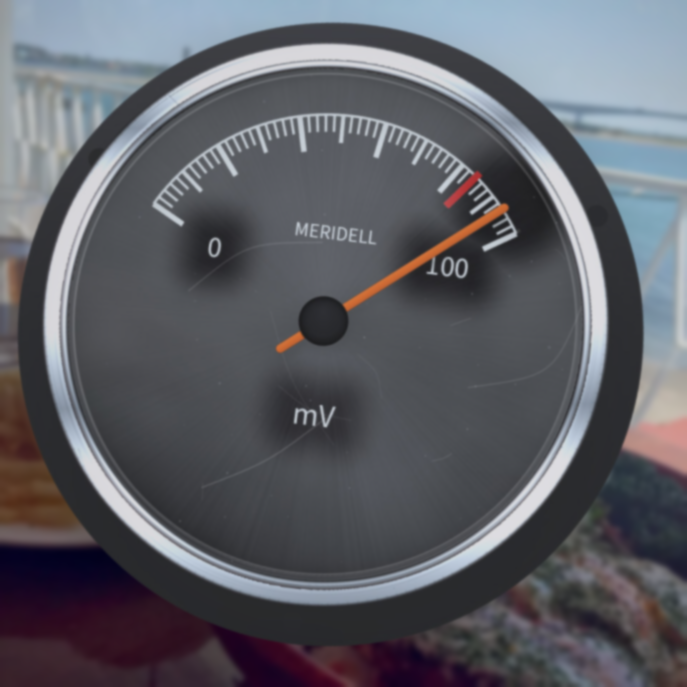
94 mV
